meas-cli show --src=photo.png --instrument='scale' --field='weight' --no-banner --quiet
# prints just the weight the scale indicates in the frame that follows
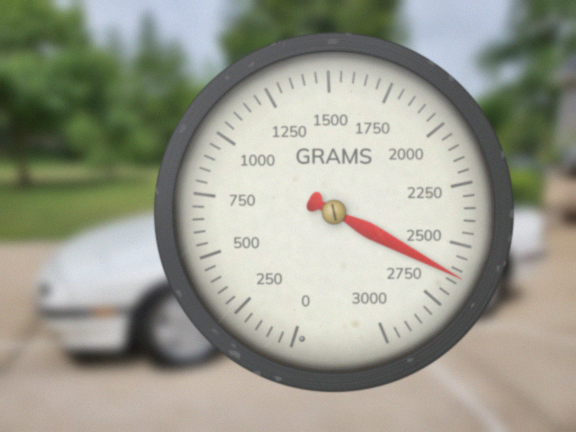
2625 g
